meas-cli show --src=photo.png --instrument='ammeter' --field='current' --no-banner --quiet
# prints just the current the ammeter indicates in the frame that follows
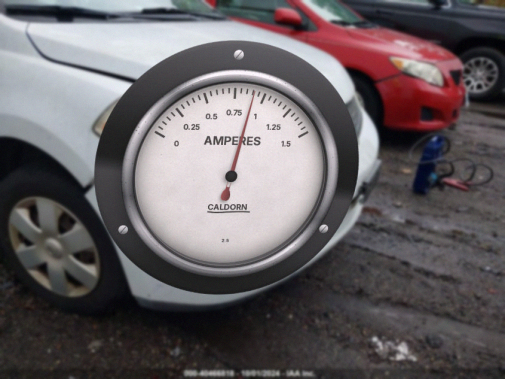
0.9 A
